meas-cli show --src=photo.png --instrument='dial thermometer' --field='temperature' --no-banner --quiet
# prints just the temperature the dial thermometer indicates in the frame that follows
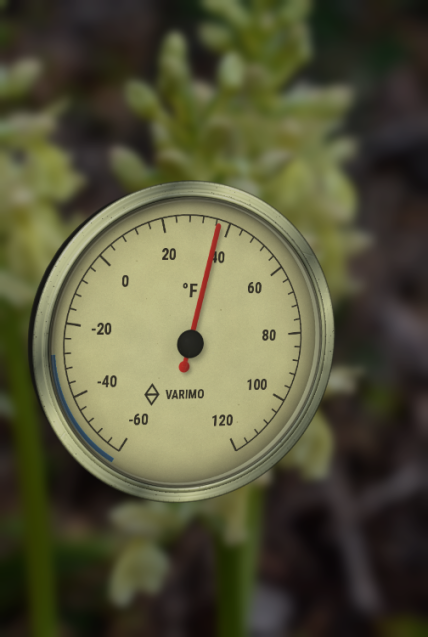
36 °F
